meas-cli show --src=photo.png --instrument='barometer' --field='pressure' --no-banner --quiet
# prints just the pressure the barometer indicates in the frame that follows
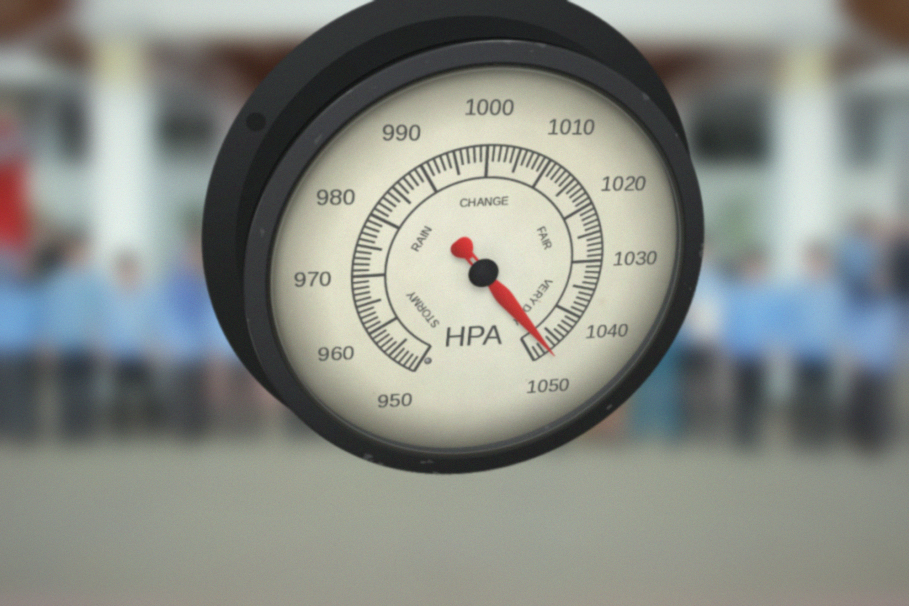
1047 hPa
